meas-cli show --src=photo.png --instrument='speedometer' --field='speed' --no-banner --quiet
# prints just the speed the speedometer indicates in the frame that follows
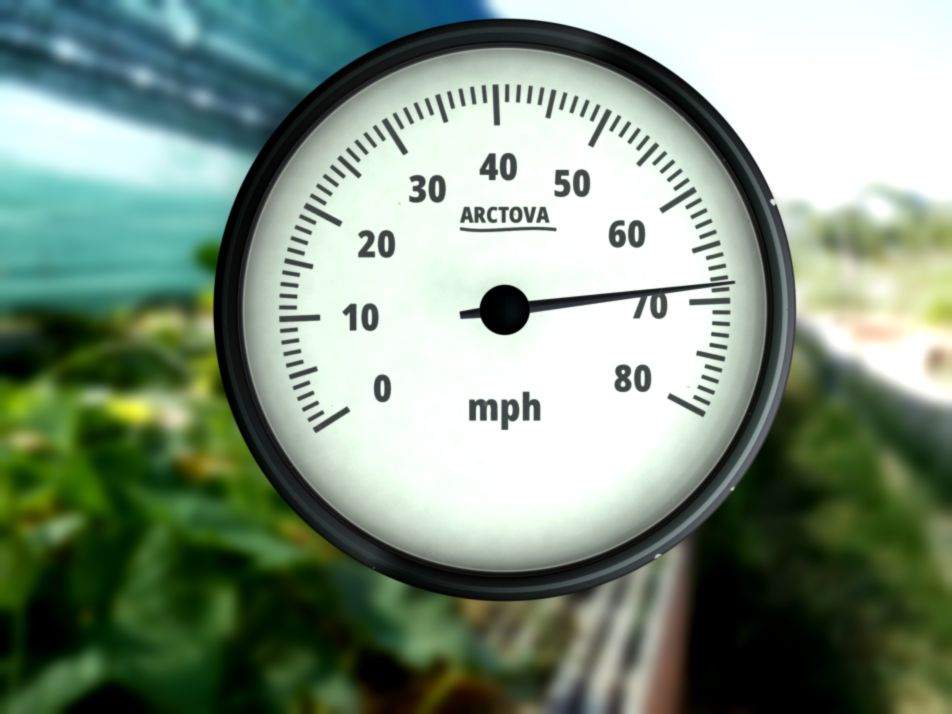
68.5 mph
